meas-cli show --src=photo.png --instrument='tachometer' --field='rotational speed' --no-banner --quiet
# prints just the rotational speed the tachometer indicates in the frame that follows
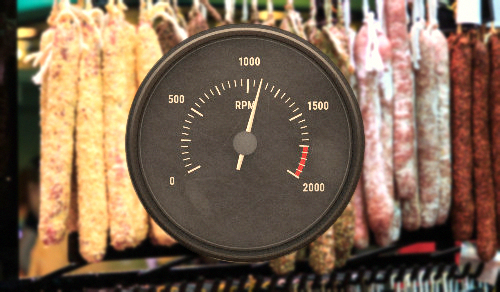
1100 rpm
